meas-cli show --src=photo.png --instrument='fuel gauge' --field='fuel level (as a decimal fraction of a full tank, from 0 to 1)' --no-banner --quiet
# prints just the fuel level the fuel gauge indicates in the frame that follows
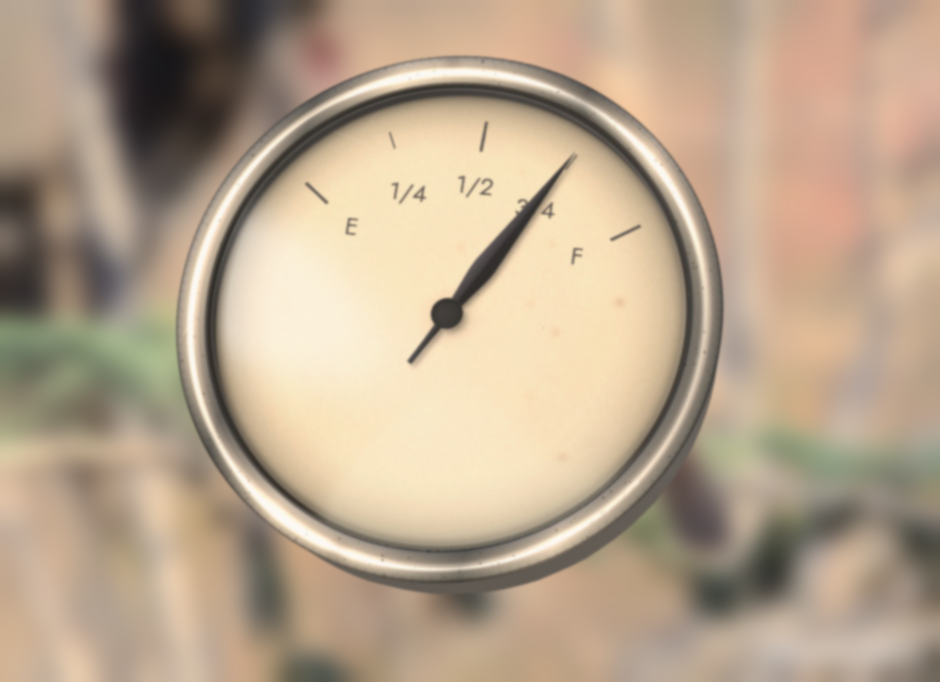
0.75
